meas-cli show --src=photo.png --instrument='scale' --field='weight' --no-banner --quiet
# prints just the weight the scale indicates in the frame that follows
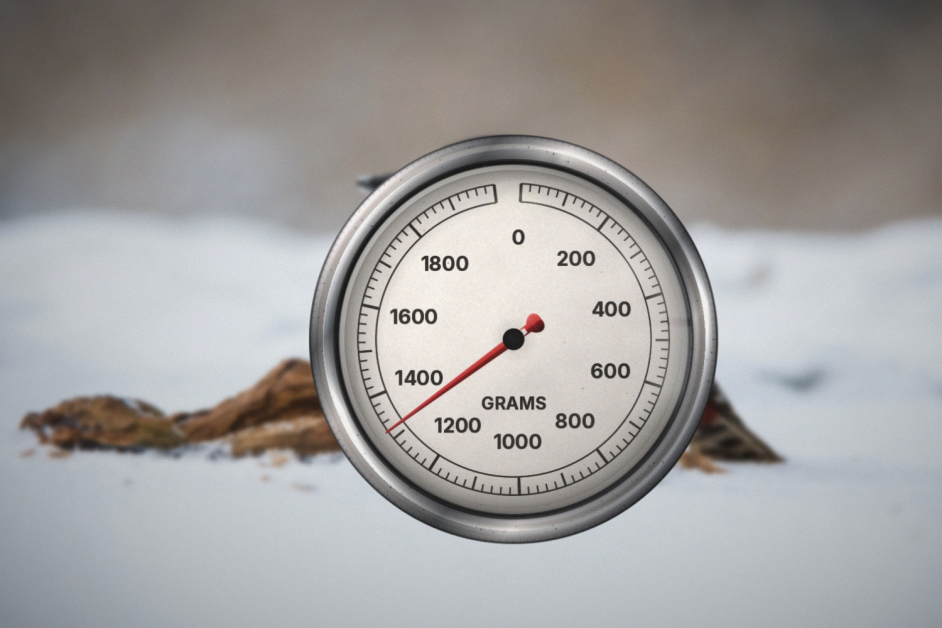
1320 g
